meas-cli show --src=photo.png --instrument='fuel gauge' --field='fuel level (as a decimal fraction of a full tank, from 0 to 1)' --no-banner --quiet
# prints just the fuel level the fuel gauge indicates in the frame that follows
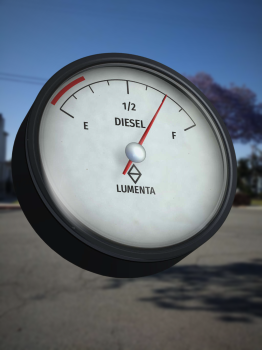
0.75
